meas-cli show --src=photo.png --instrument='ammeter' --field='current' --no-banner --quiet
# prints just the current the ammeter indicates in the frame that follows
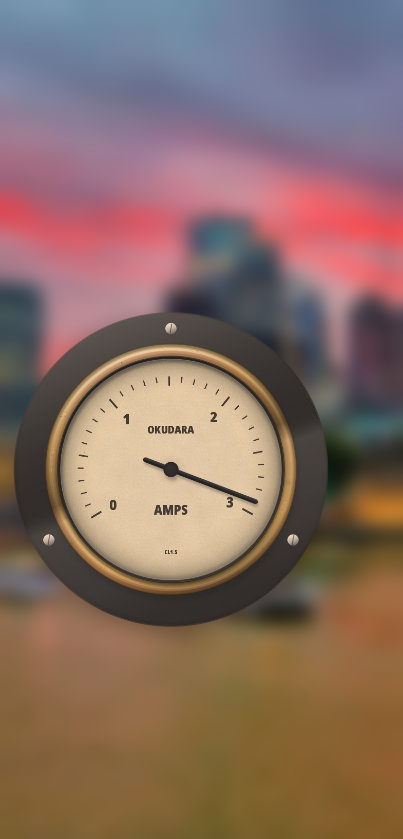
2.9 A
